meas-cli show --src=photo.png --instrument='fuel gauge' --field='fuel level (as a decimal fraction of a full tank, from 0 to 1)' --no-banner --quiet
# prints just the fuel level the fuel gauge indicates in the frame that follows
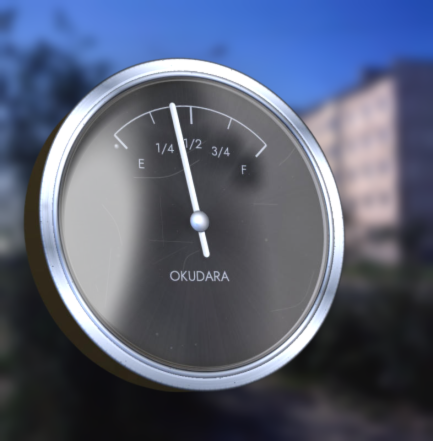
0.375
